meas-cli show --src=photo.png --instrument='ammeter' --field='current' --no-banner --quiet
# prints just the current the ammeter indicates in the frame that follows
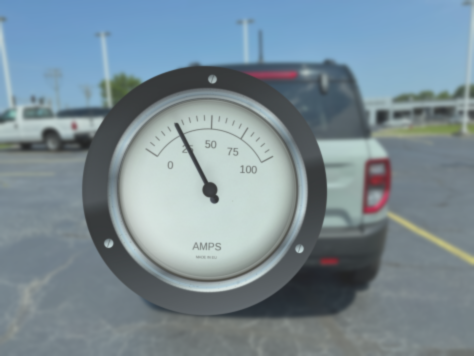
25 A
